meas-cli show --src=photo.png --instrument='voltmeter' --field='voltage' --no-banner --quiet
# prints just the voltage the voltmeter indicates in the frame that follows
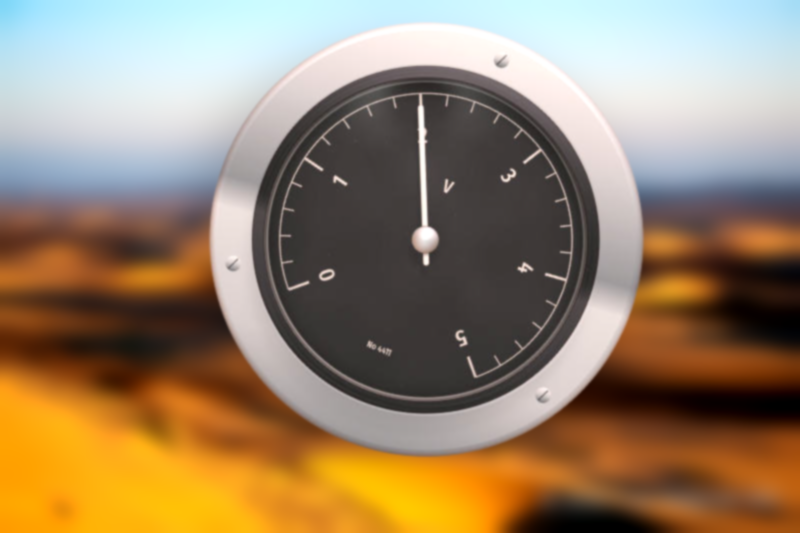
2 V
